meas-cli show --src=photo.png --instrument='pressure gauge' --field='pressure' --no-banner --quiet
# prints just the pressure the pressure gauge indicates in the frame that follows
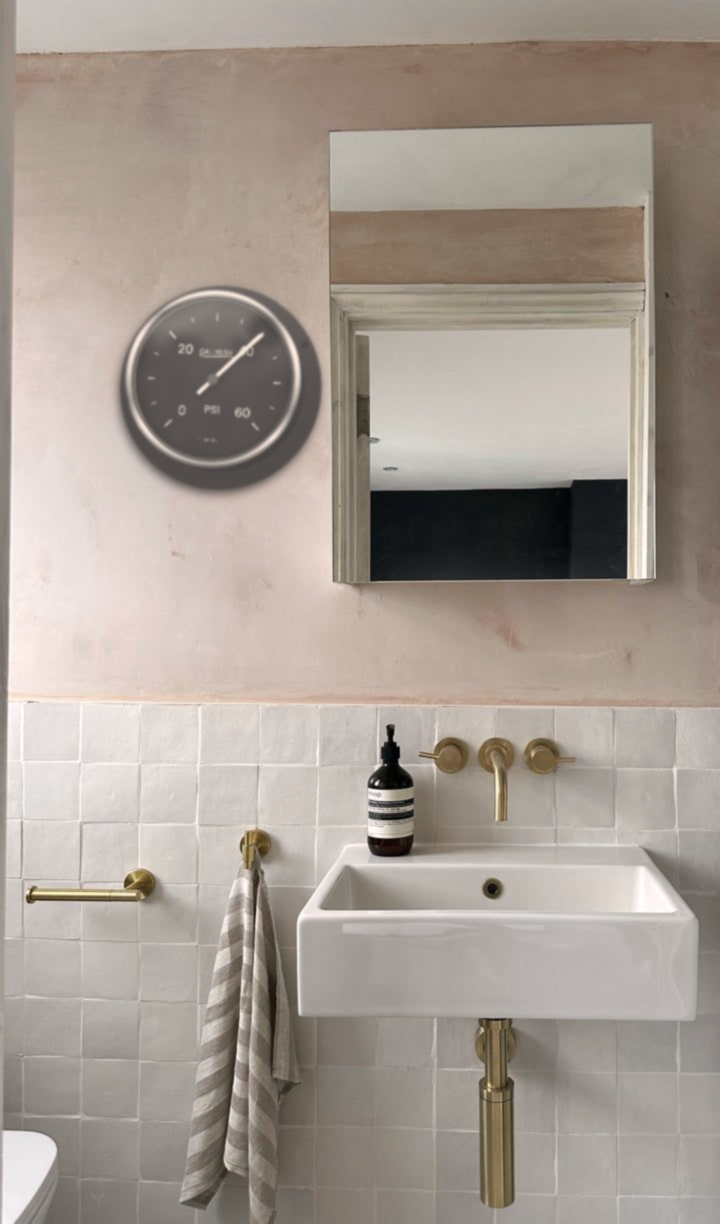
40 psi
